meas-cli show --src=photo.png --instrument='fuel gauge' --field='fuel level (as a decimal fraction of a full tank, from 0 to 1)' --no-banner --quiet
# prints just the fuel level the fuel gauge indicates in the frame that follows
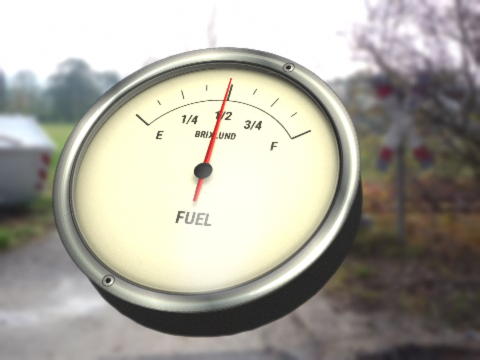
0.5
